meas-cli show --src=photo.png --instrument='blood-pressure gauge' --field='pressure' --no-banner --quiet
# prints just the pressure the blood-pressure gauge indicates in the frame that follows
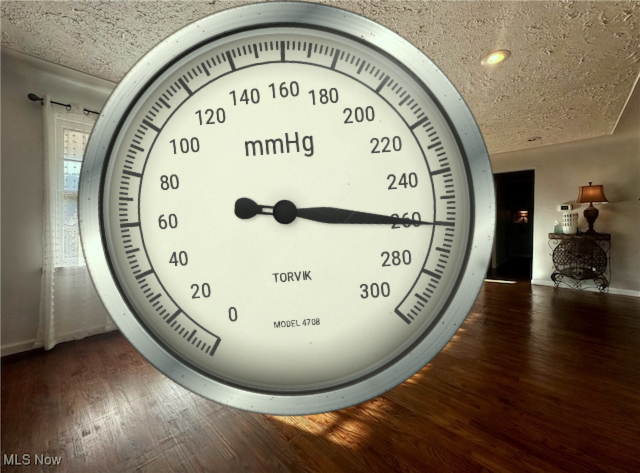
260 mmHg
